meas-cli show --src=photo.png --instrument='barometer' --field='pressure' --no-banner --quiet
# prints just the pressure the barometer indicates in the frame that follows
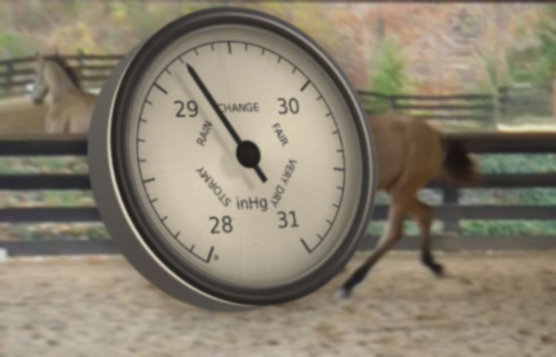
29.2 inHg
